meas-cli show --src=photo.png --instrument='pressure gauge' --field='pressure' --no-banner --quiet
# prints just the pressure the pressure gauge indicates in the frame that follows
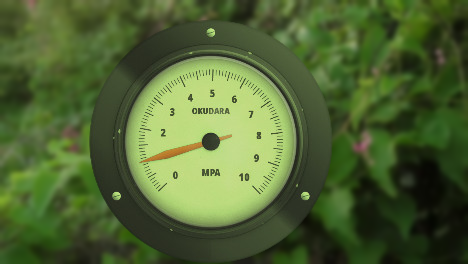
1 MPa
